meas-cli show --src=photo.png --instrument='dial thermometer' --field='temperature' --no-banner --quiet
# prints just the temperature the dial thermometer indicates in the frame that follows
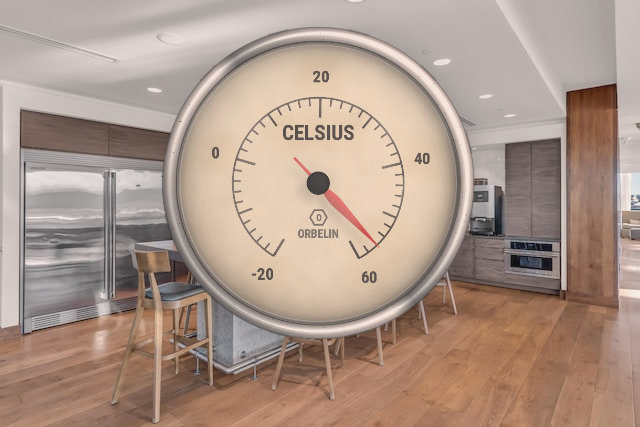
56 °C
